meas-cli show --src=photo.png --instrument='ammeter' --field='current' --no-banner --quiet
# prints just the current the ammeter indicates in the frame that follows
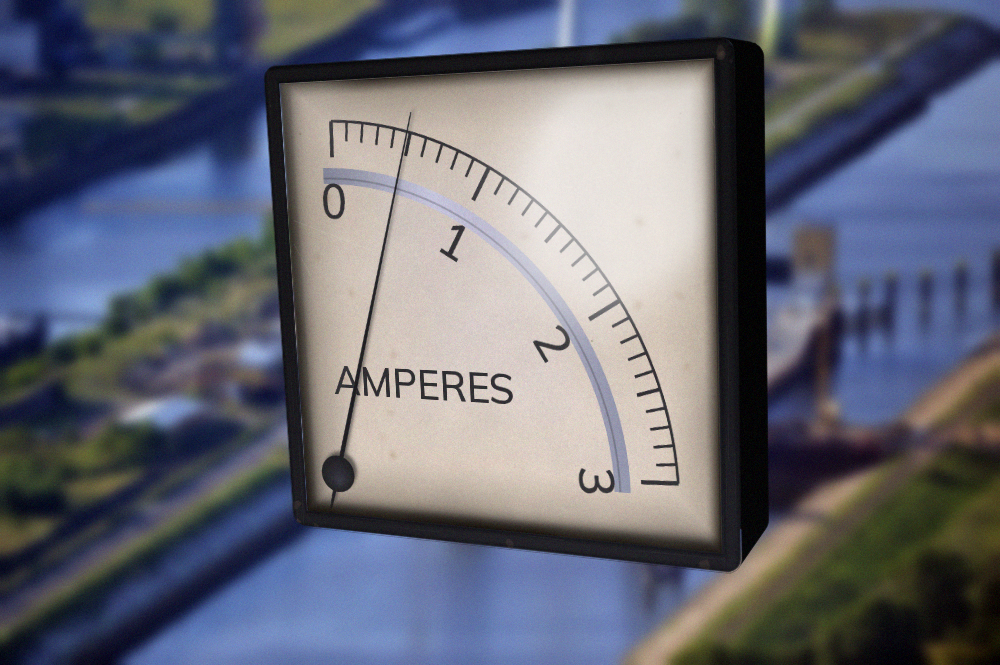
0.5 A
